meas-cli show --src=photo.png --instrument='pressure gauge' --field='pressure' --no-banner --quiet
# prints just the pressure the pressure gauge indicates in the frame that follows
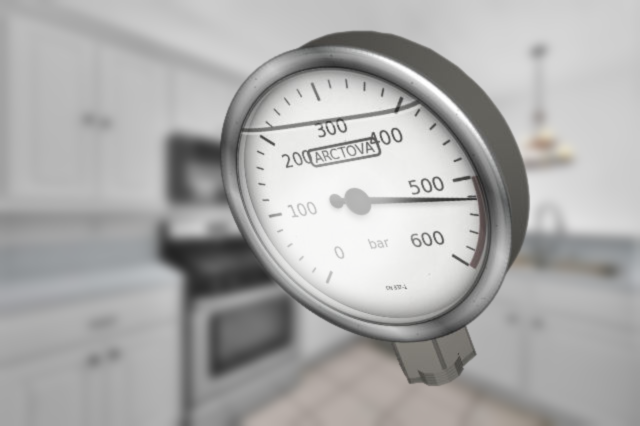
520 bar
